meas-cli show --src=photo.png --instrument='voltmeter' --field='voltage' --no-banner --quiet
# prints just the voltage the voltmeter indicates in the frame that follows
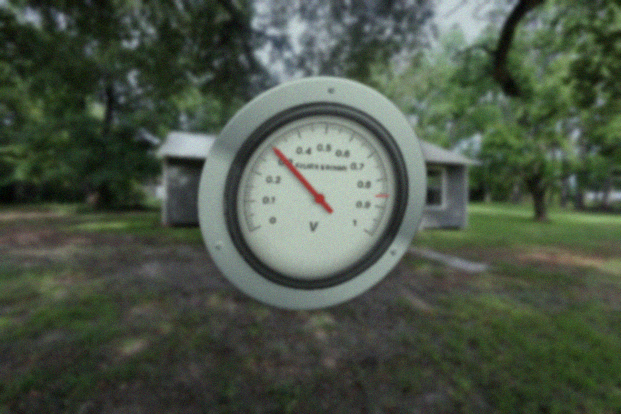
0.3 V
